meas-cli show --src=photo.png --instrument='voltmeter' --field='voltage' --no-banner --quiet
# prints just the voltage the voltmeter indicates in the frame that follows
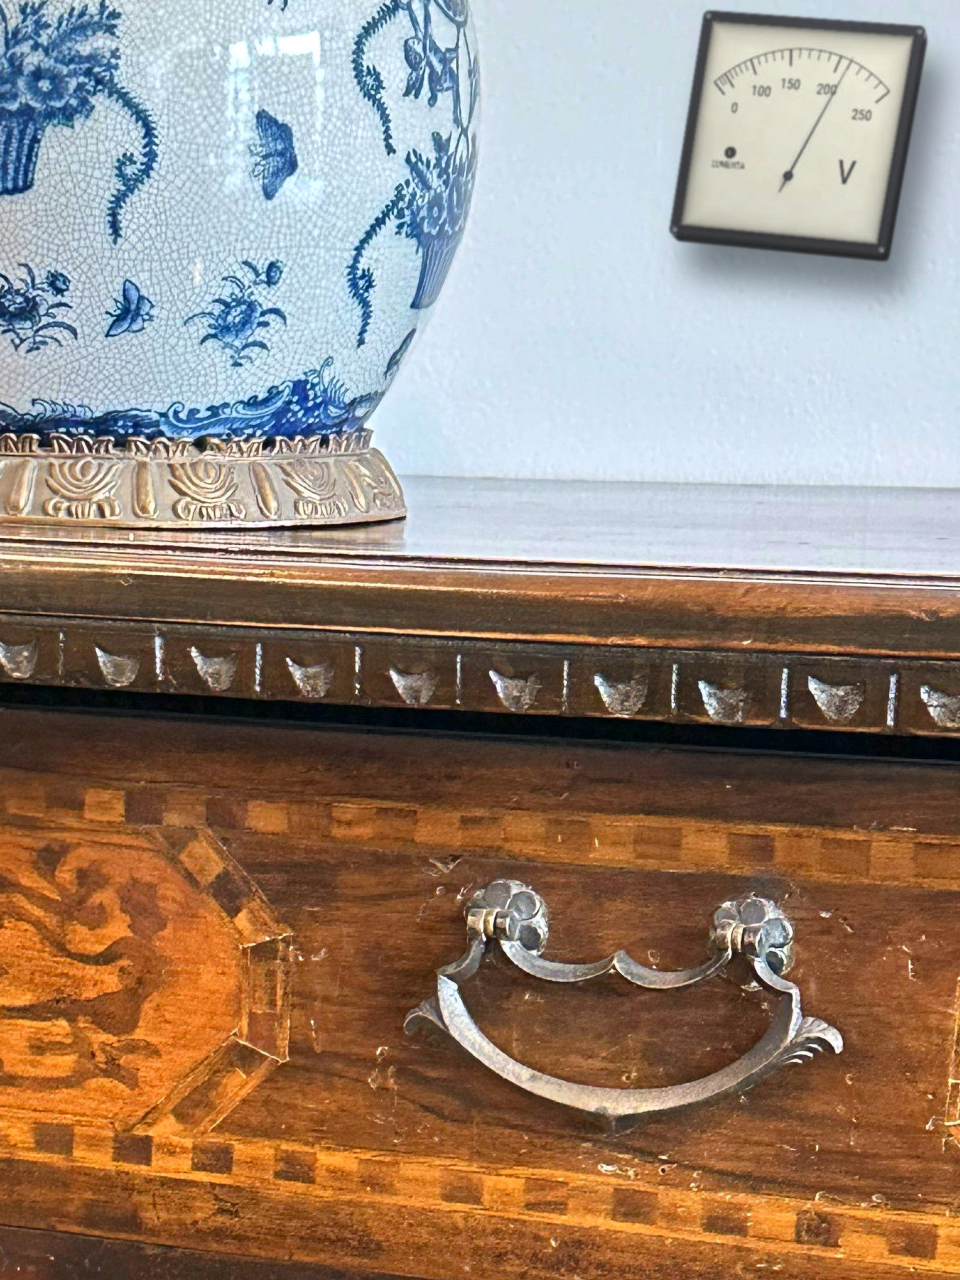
210 V
